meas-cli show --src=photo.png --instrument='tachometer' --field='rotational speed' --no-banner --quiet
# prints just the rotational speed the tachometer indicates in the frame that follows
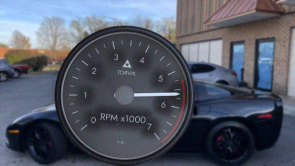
5625 rpm
